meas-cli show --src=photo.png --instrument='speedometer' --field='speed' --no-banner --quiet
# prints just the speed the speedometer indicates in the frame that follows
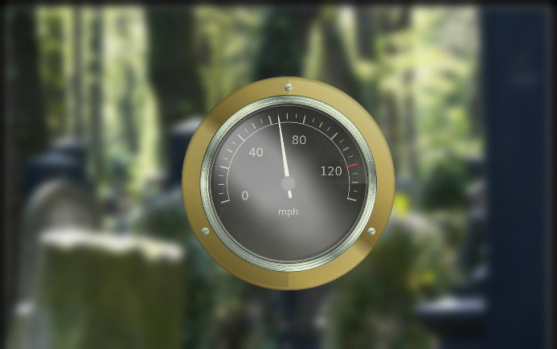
65 mph
